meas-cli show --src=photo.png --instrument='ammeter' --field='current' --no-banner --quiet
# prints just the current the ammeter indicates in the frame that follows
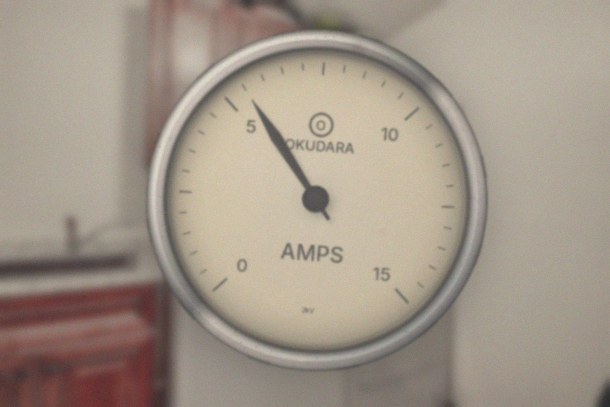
5.5 A
